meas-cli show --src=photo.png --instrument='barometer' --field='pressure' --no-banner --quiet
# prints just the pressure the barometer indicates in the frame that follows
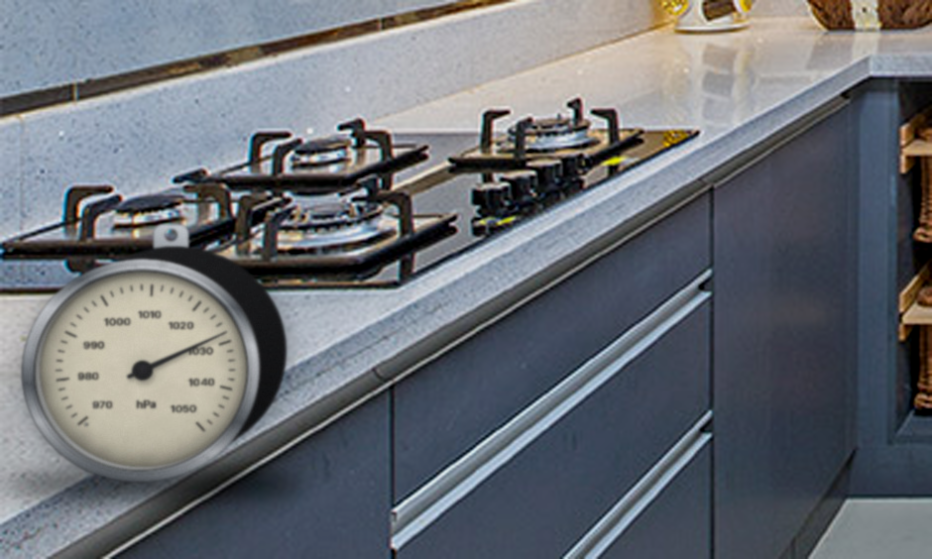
1028 hPa
